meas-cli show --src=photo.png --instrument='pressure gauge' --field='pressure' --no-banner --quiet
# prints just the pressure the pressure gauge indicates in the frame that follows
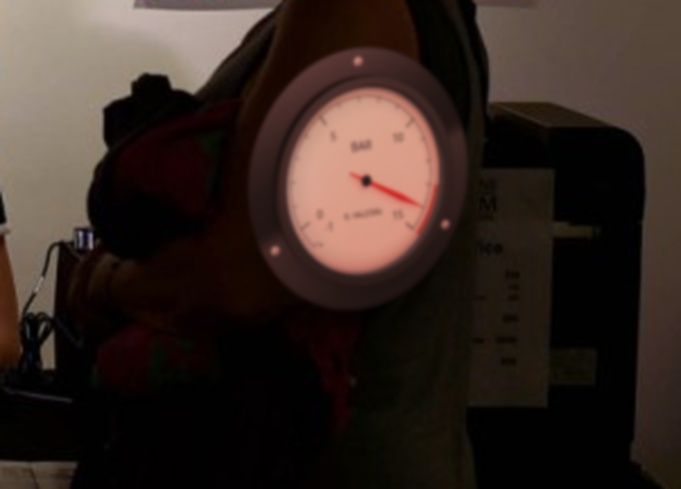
14 bar
